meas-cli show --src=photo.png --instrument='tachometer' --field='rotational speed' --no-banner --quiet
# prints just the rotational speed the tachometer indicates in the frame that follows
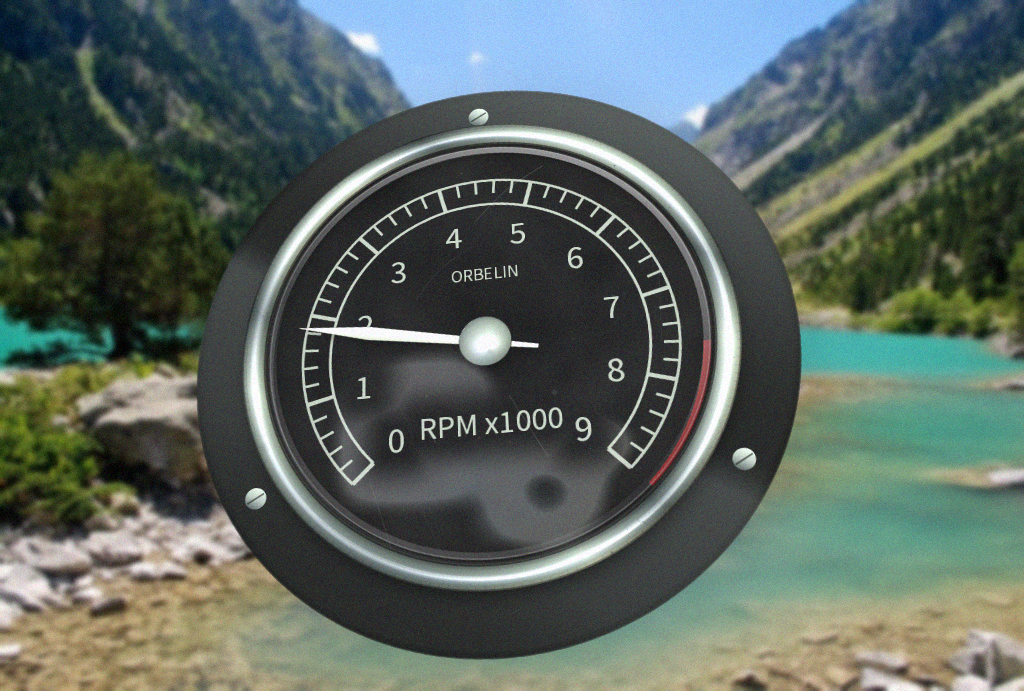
1800 rpm
